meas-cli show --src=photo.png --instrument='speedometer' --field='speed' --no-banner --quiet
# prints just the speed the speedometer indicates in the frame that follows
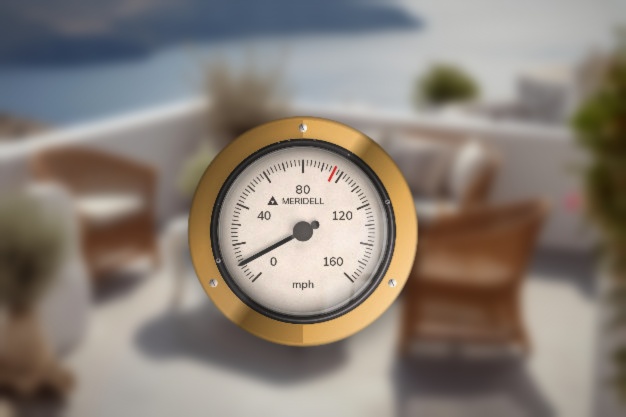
10 mph
